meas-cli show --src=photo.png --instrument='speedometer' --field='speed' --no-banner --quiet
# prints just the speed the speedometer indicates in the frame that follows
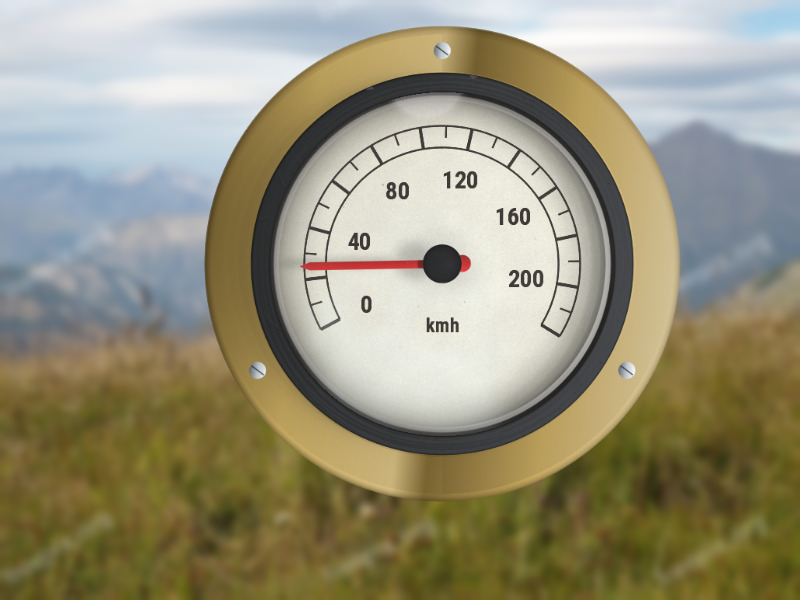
25 km/h
